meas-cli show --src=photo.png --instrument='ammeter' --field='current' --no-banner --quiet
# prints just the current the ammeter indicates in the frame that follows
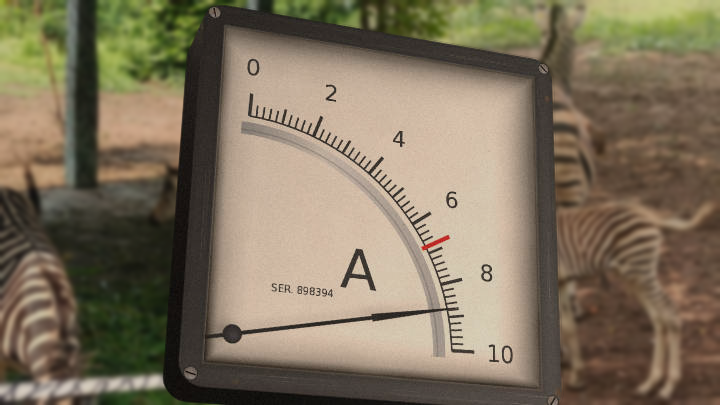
8.8 A
